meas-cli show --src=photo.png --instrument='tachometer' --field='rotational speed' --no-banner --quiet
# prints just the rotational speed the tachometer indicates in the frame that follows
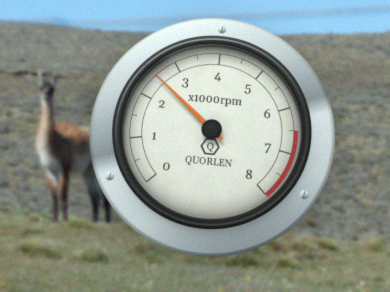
2500 rpm
